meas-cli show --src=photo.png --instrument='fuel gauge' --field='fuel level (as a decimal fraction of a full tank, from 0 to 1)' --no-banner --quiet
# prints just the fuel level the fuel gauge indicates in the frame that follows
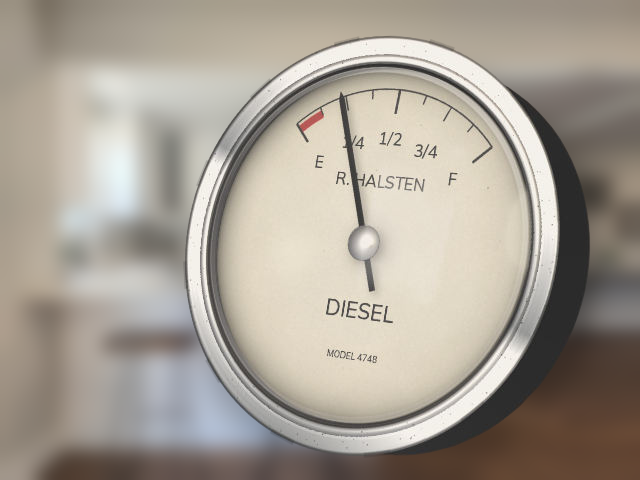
0.25
